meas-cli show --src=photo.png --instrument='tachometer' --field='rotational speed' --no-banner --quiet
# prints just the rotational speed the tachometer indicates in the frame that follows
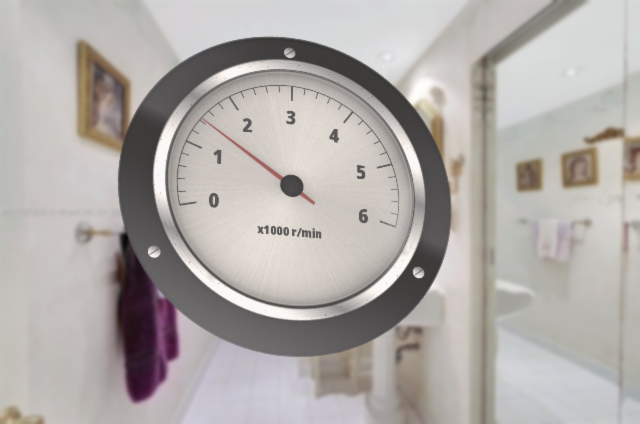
1400 rpm
